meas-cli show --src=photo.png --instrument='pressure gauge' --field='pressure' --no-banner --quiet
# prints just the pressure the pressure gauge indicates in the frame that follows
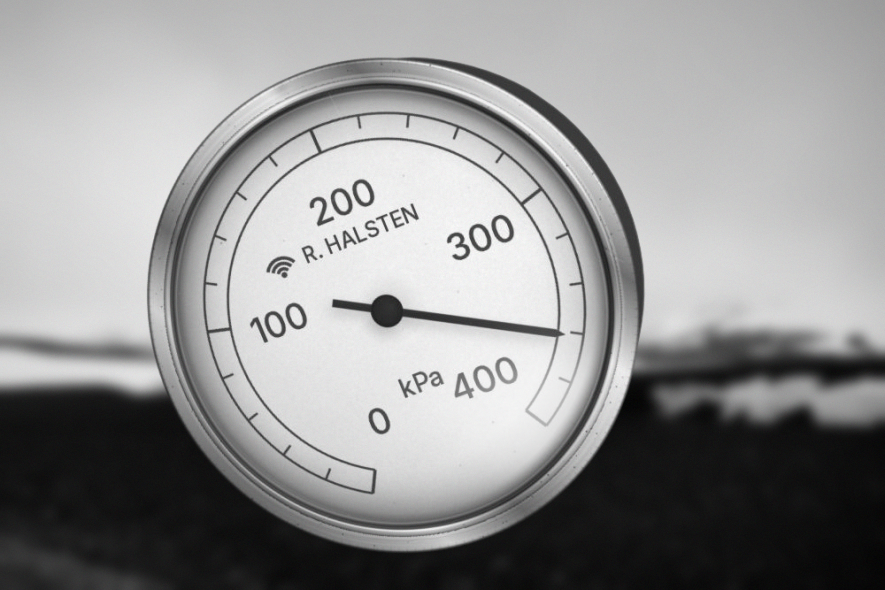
360 kPa
